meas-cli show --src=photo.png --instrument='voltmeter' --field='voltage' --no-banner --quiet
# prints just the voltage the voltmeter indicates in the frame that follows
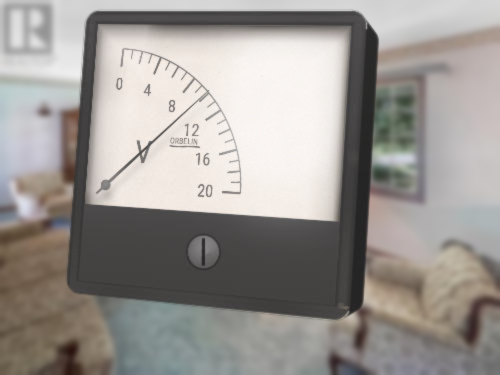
10 V
